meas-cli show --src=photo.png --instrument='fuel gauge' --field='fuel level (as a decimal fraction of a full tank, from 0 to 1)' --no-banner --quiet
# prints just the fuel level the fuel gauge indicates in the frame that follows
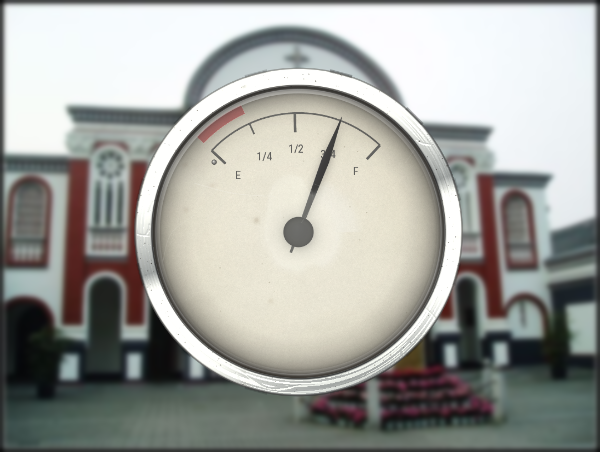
0.75
